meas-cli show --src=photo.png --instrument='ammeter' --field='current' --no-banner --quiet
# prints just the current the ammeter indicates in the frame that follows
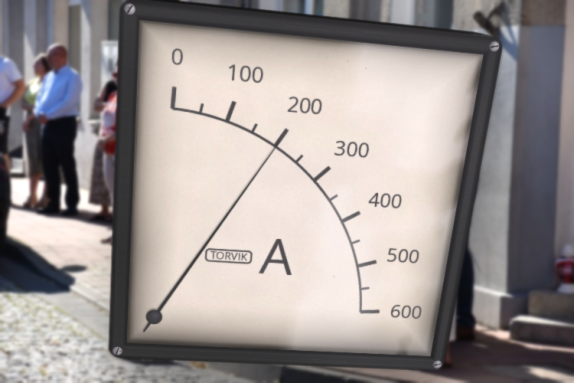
200 A
